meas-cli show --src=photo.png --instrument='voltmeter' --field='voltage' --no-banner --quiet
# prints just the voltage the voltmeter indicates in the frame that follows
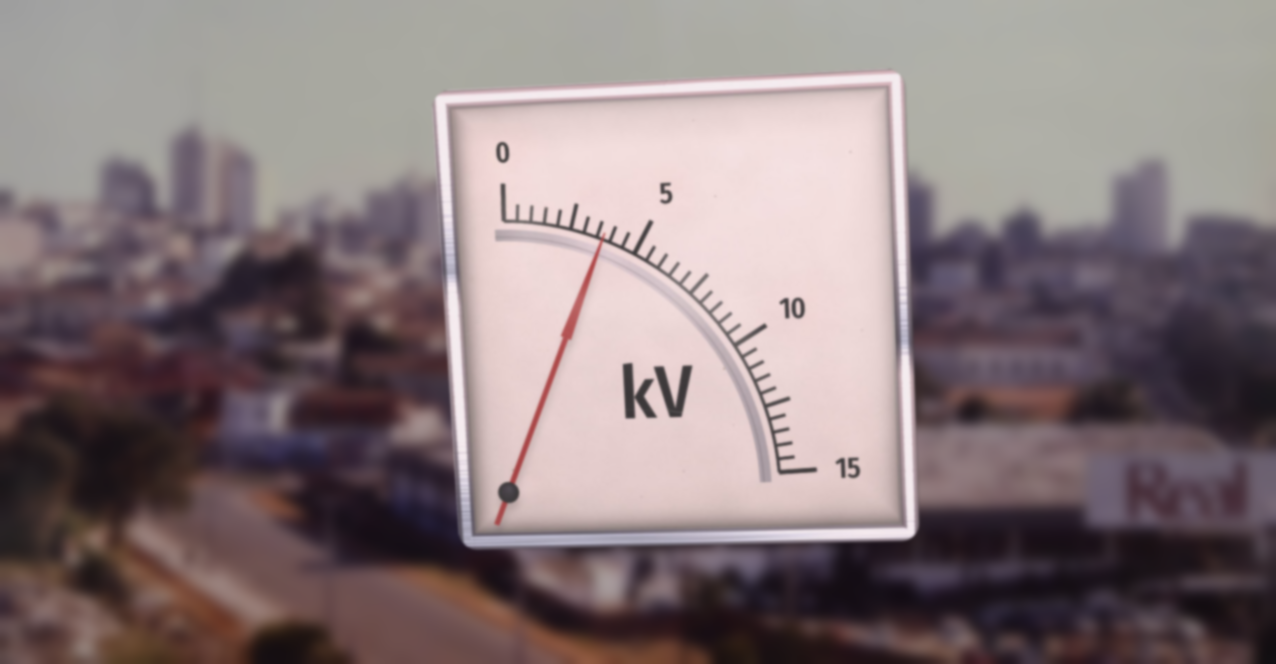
3.75 kV
